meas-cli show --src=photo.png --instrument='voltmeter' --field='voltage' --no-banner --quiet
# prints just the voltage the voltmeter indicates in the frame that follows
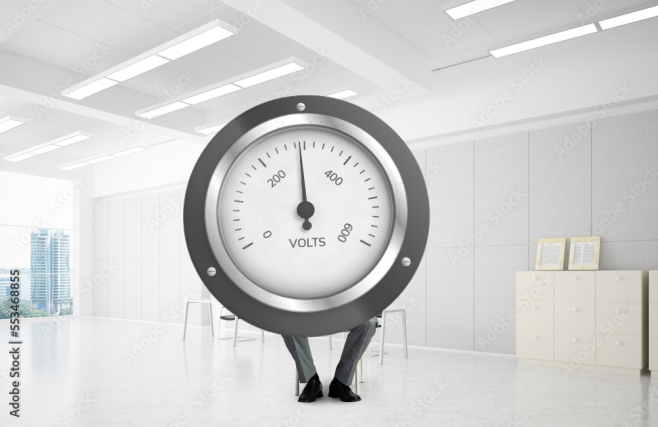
290 V
